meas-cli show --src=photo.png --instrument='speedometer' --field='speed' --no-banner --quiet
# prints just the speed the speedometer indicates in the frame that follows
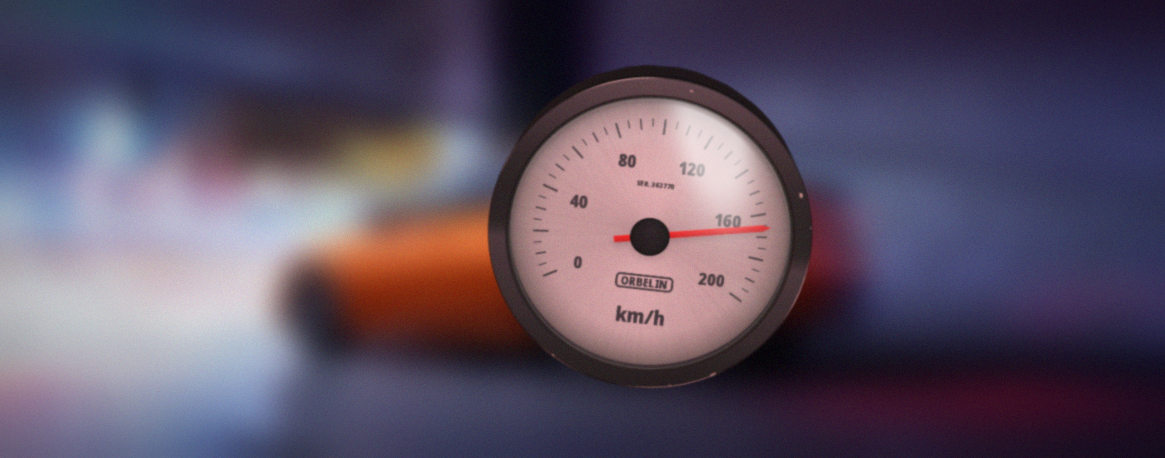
165 km/h
